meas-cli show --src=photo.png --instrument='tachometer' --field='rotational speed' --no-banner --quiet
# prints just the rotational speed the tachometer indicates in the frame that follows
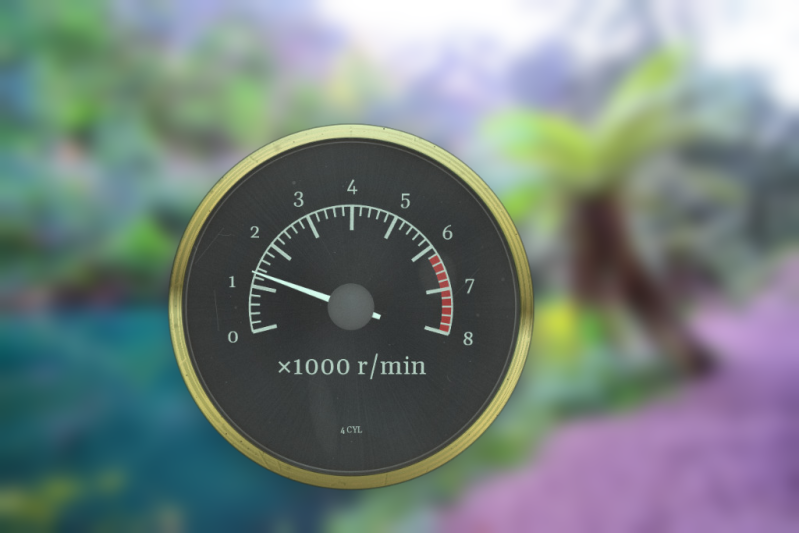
1300 rpm
